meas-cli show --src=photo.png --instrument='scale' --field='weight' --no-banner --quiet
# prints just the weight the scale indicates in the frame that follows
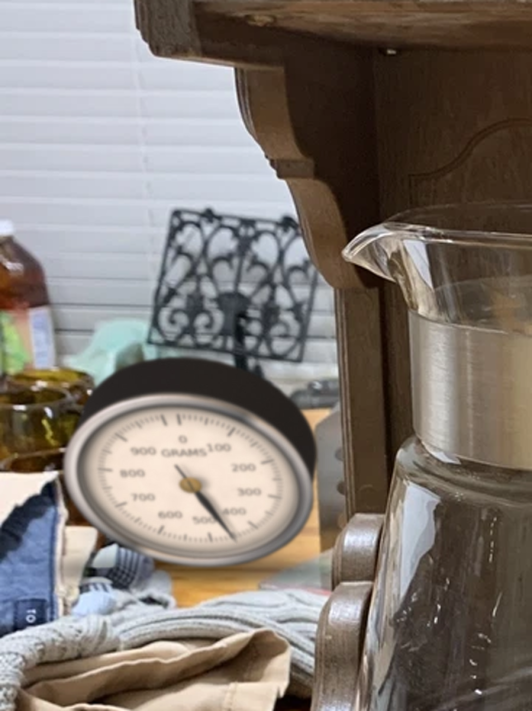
450 g
